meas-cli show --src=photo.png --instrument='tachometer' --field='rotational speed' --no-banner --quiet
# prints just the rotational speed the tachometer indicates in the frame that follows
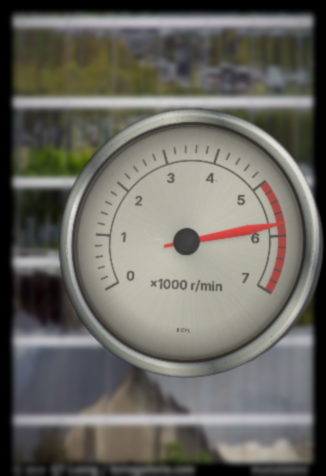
5800 rpm
